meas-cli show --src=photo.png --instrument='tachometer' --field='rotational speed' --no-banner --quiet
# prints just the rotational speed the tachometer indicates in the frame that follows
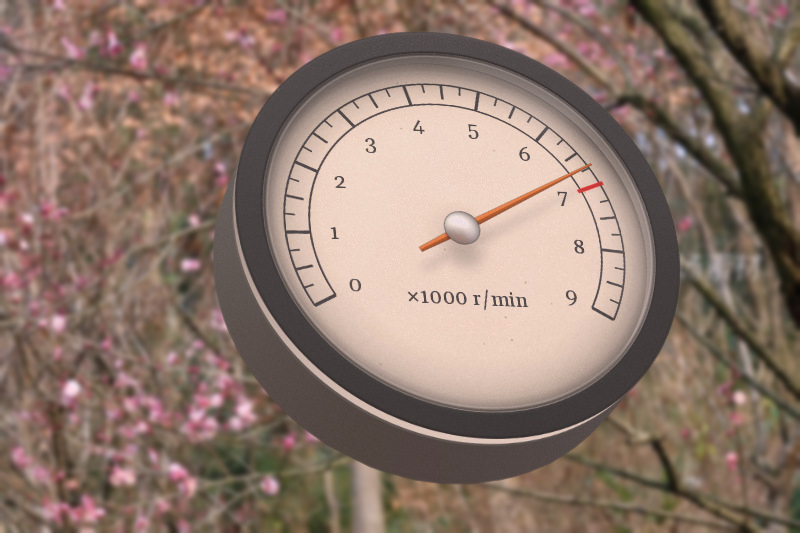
6750 rpm
